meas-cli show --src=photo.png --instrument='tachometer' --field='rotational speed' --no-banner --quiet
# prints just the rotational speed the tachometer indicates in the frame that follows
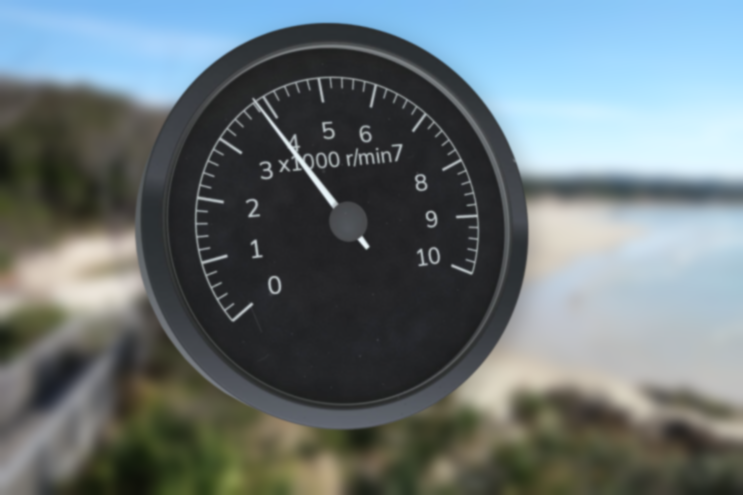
3800 rpm
